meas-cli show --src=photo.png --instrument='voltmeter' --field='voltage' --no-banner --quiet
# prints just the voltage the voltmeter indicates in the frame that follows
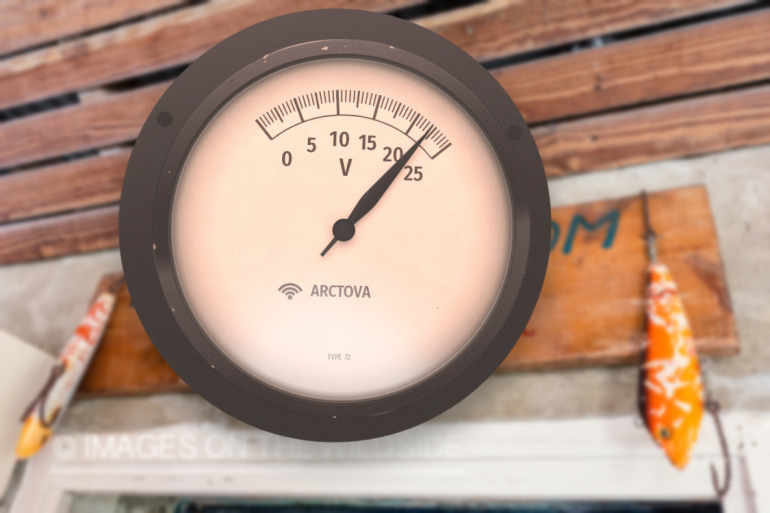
22 V
